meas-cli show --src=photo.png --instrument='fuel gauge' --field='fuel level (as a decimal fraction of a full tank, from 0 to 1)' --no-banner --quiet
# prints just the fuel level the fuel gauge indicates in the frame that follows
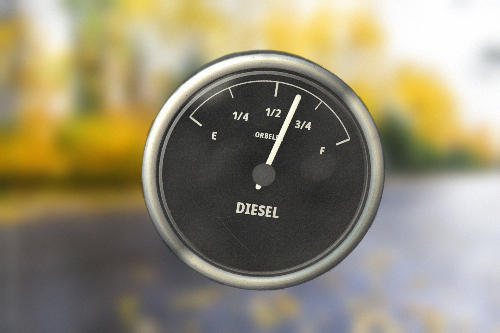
0.625
